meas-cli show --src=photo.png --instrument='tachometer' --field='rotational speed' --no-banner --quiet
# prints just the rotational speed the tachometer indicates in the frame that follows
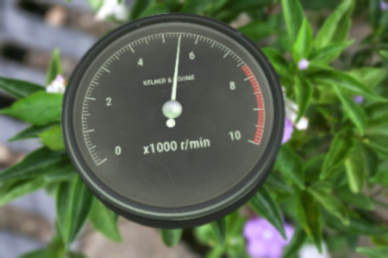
5500 rpm
